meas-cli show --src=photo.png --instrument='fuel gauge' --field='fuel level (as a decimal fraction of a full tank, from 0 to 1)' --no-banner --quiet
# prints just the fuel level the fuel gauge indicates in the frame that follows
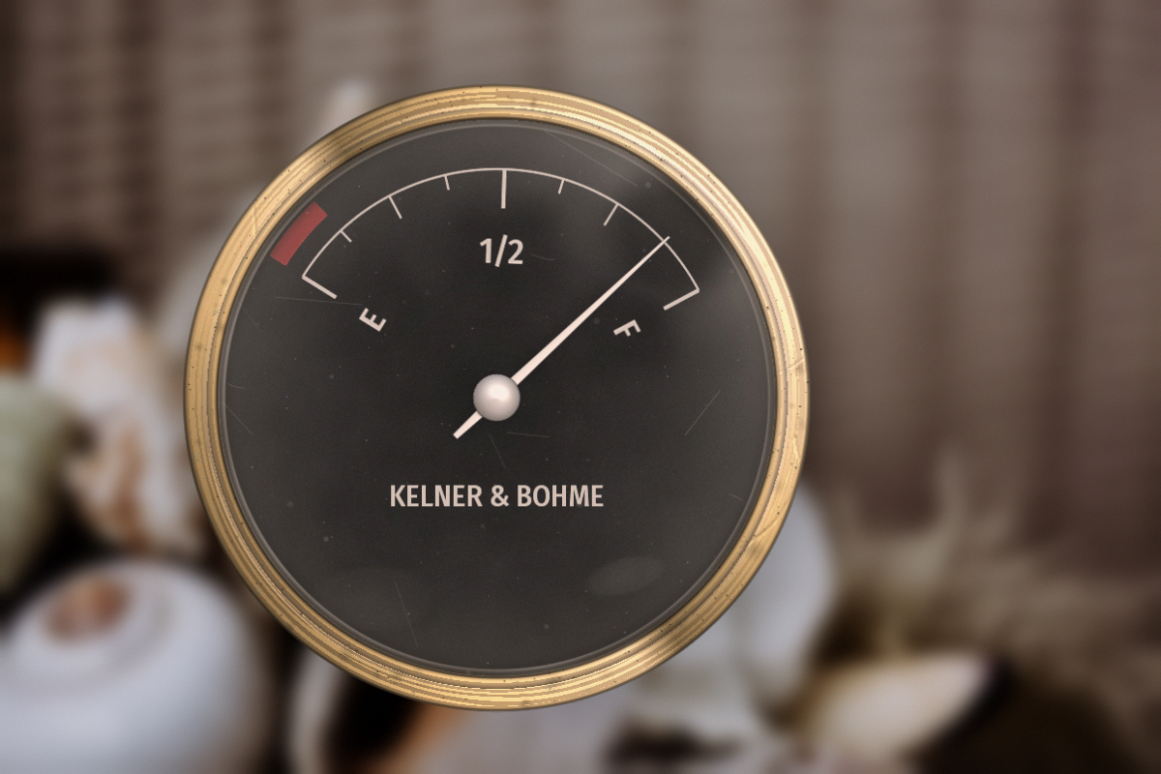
0.875
